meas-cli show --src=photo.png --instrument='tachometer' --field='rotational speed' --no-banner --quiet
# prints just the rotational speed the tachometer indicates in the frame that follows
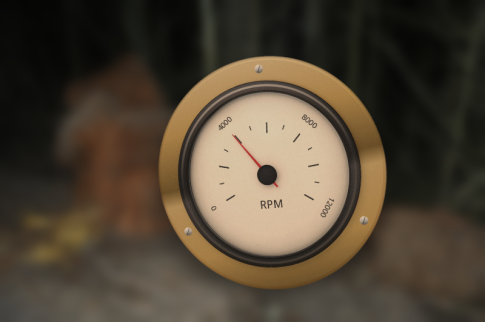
4000 rpm
